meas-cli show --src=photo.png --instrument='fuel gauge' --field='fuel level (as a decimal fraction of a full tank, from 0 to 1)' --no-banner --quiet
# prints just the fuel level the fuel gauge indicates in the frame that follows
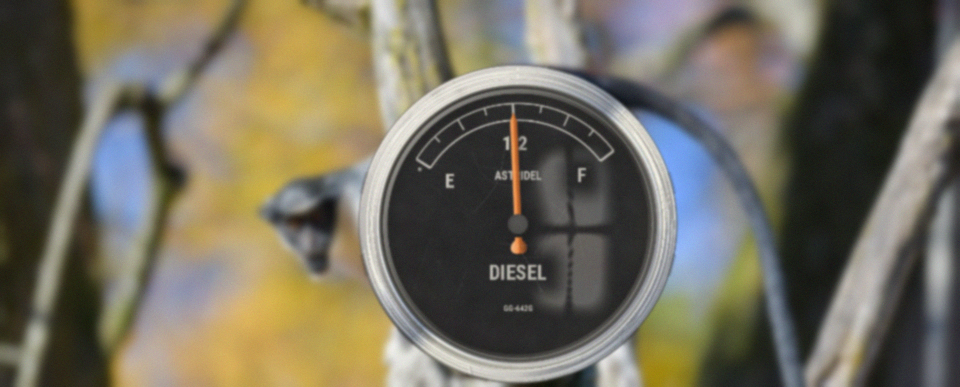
0.5
